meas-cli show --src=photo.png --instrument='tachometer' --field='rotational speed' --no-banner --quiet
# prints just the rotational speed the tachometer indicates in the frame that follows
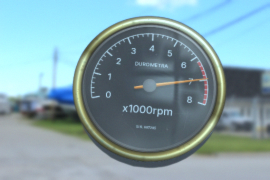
7000 rpm
